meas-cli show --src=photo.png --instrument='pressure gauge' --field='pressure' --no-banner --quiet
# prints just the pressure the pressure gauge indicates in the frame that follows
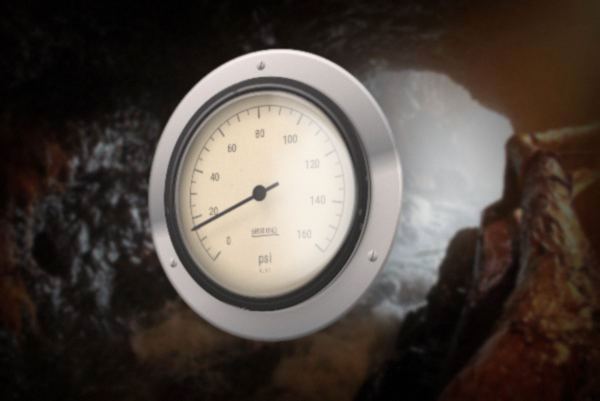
15 psi
